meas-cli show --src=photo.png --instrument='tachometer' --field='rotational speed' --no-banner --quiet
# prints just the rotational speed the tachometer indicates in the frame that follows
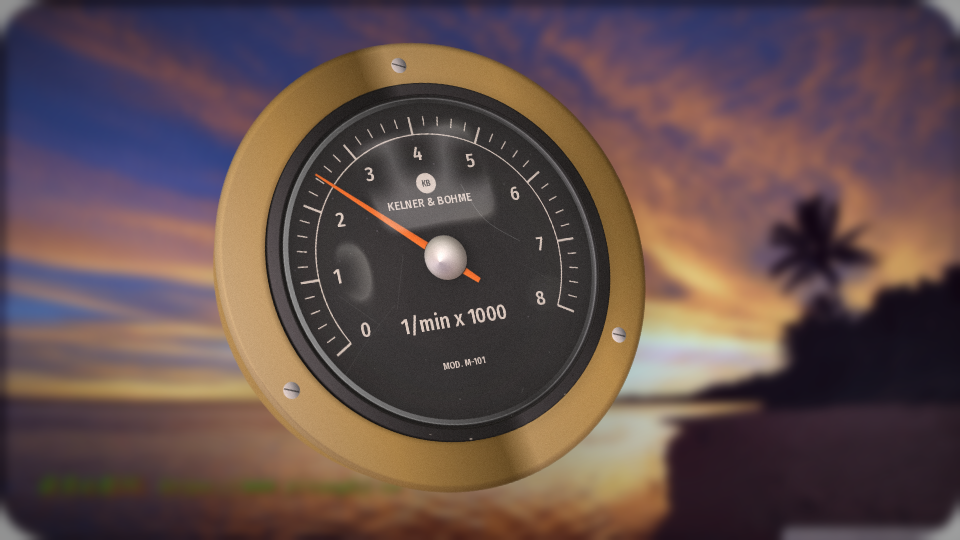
2400 rpm
